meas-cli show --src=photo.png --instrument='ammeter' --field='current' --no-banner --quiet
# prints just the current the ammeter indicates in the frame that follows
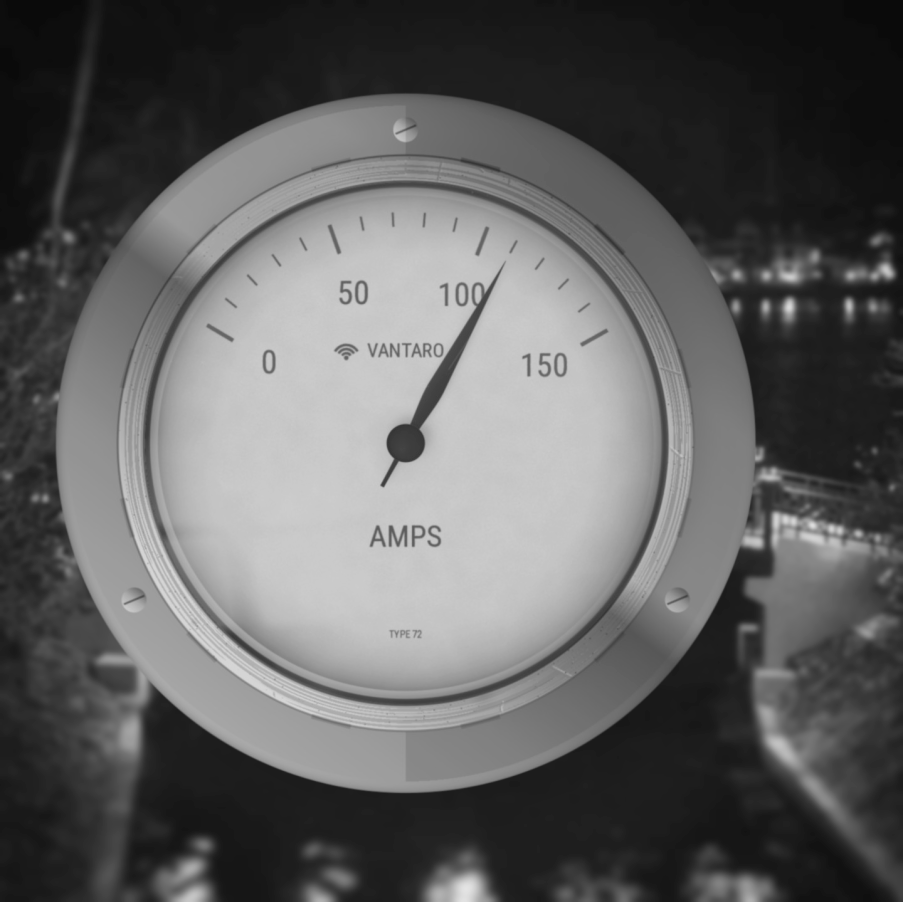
110 A
